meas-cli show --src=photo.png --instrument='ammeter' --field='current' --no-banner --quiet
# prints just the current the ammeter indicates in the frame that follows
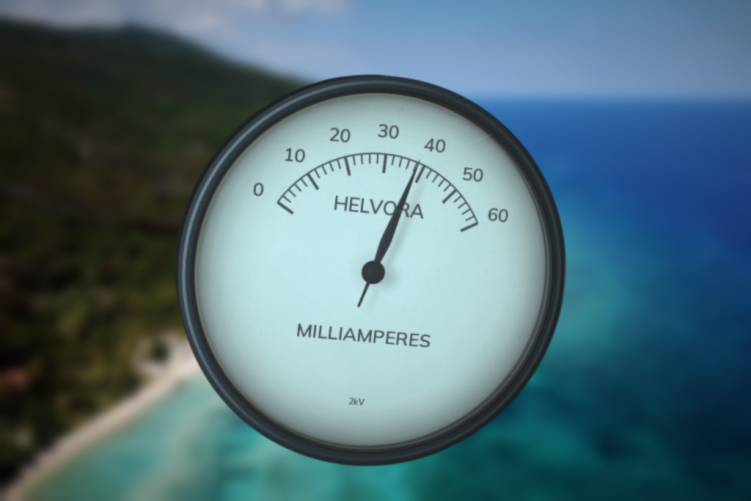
38 mA
